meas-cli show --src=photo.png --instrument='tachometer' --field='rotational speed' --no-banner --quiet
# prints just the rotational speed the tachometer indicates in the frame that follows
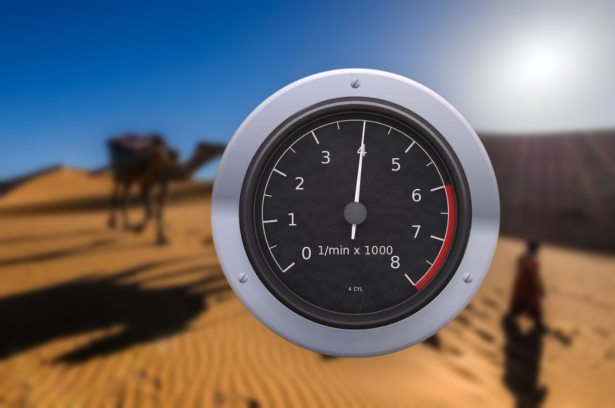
4000 rpm
